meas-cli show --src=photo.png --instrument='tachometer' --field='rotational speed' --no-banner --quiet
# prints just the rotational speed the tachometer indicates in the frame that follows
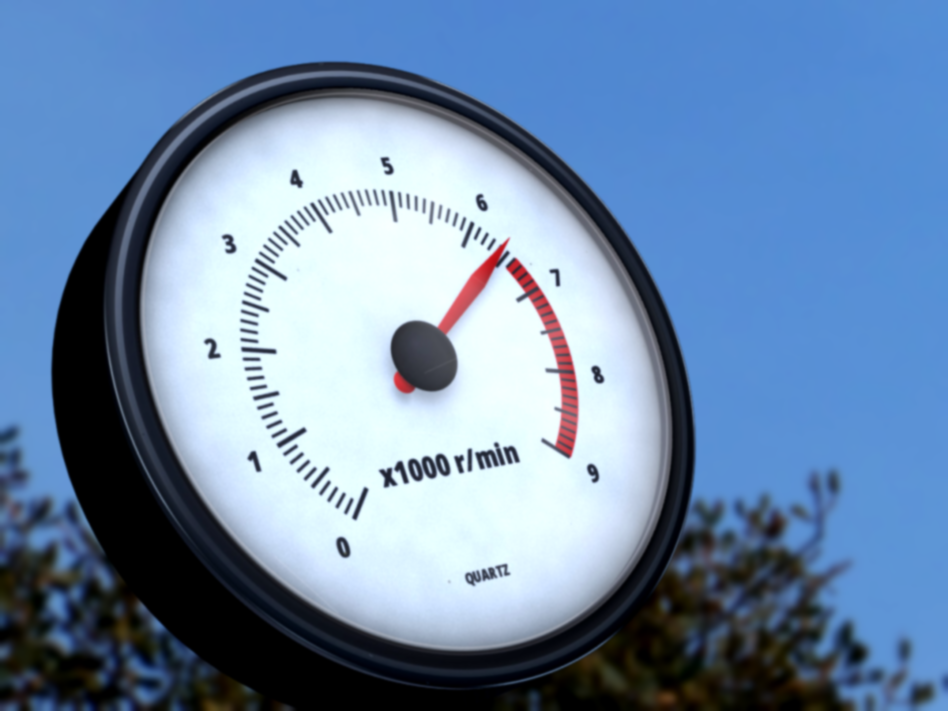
6400 rpm
